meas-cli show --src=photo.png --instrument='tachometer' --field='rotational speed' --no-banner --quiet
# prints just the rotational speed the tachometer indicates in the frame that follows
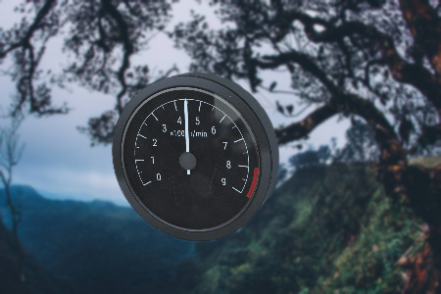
4500 rpm
